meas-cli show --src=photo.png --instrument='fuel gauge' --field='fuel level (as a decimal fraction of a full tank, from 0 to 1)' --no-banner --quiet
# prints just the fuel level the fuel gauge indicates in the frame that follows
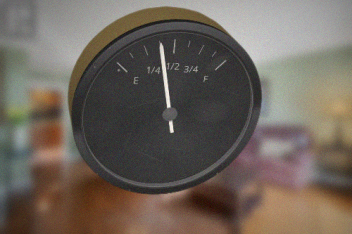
0.375
